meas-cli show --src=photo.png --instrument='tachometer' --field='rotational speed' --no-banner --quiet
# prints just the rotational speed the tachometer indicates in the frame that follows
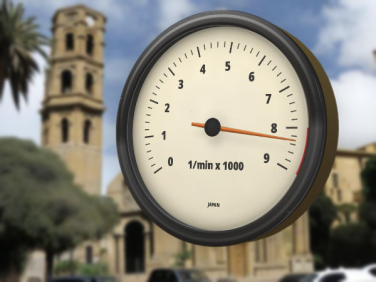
8300 rpm
